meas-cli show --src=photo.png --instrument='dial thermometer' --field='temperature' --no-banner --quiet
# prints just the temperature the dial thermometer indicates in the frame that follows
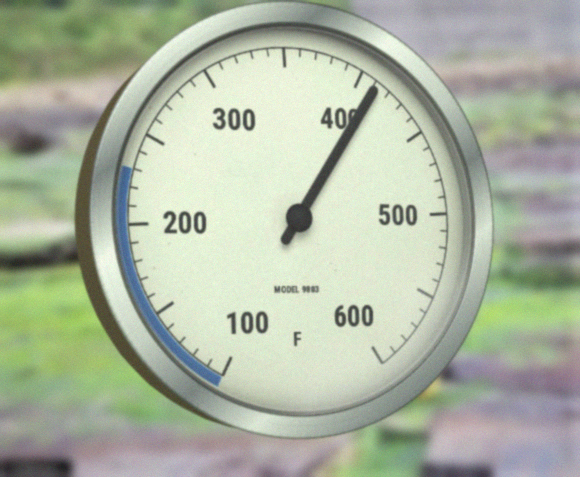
410 °F
